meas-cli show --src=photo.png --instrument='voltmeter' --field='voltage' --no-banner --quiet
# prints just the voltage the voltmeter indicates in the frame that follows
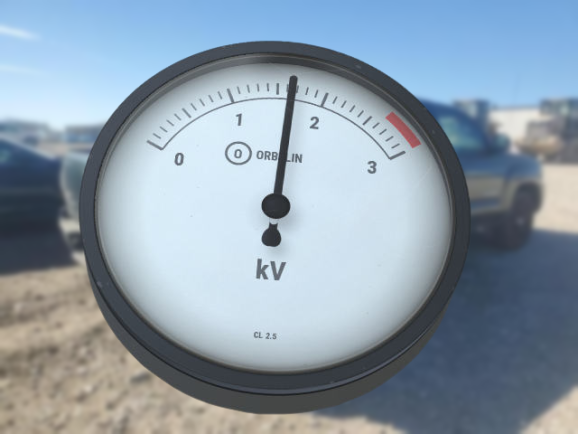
1.65 kV
